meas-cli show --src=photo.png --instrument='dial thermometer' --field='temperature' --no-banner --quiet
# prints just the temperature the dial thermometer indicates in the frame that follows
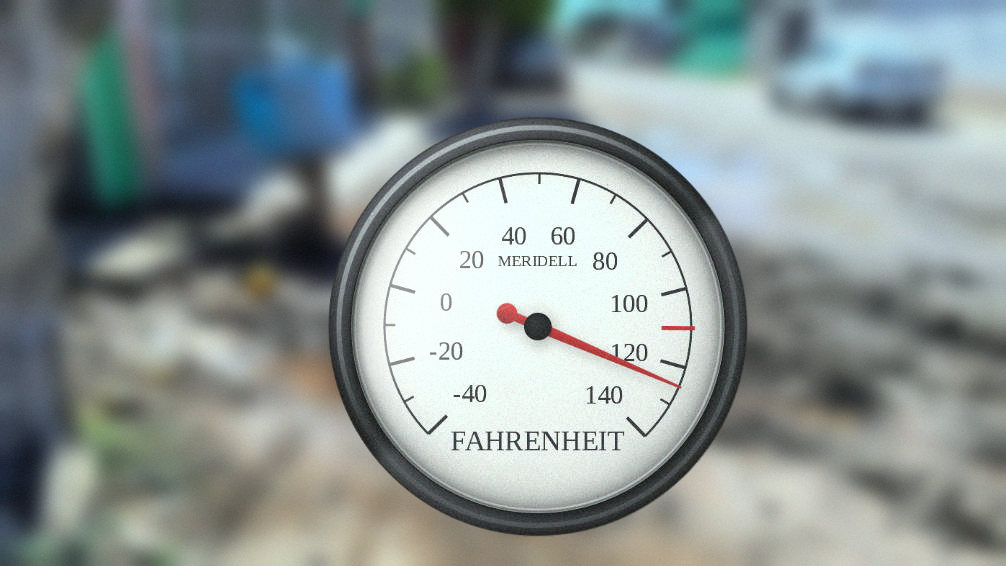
125 °F
